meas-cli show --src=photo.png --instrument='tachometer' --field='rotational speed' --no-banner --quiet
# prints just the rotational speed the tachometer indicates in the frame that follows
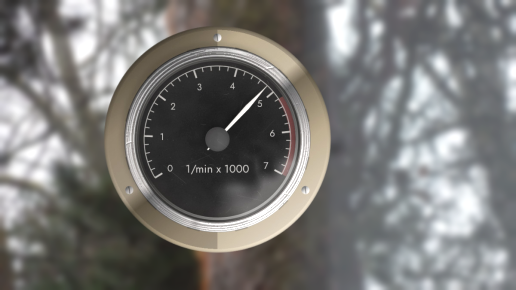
4800 rpm
